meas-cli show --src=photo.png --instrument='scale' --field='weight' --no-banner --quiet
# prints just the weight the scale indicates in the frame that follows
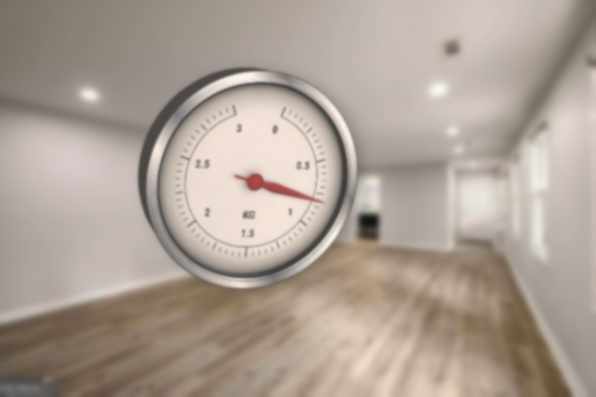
0.8 kg
